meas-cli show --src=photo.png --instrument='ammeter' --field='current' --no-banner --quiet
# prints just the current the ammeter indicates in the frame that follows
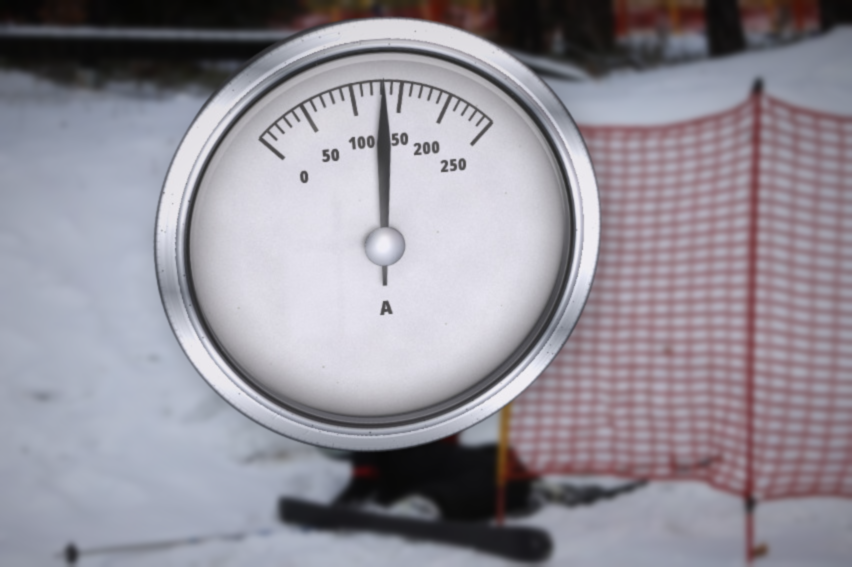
130 A
